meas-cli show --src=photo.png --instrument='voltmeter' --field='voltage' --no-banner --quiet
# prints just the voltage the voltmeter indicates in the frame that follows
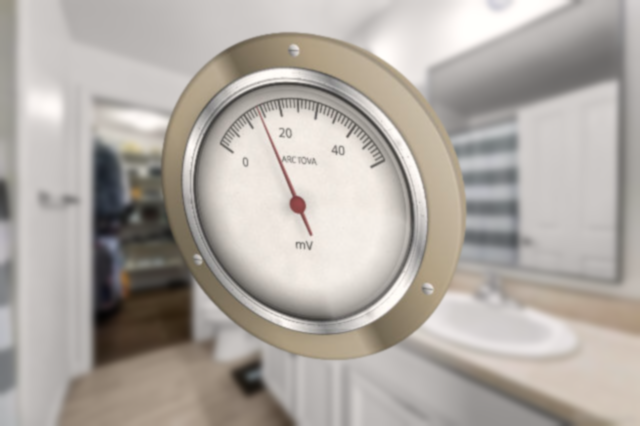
15 mV
